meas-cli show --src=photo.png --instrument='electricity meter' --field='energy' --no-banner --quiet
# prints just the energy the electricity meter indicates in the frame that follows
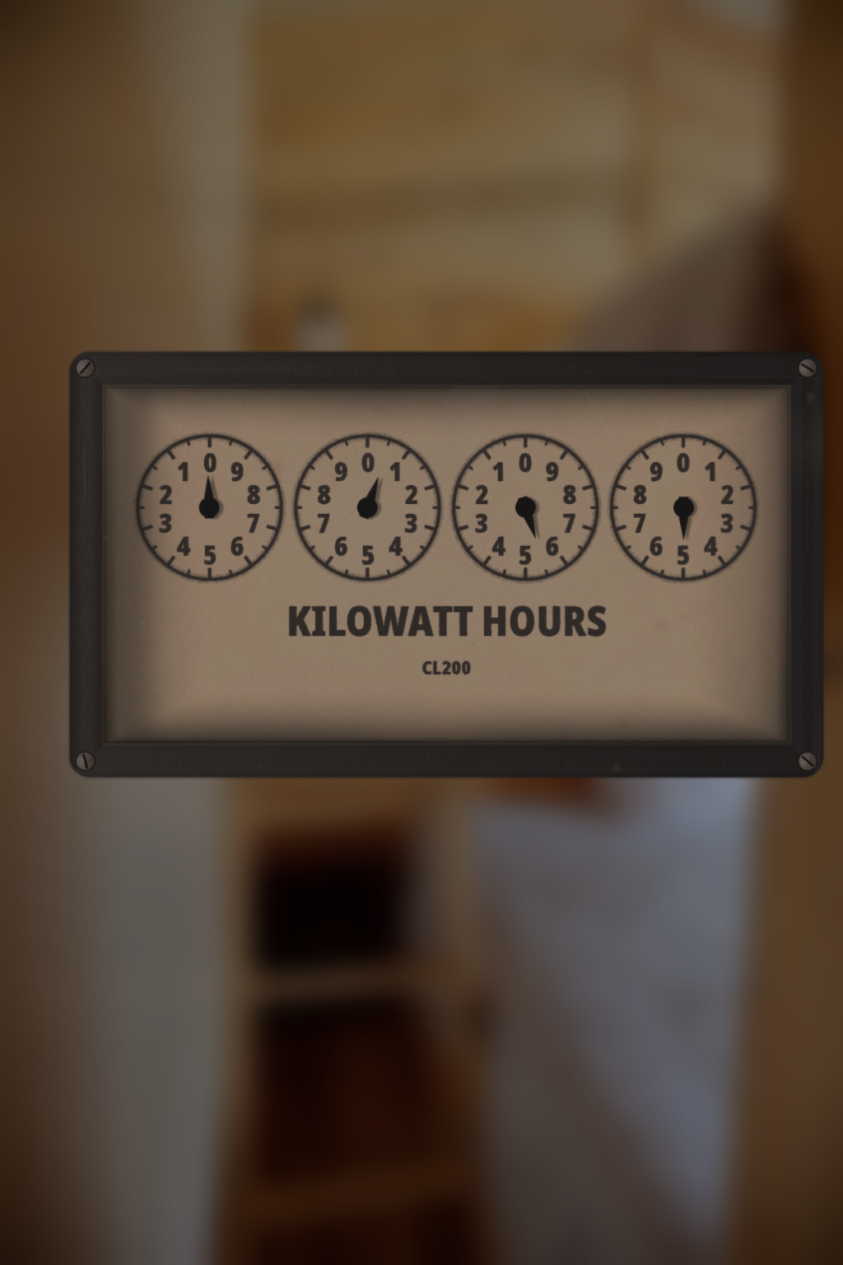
55 kWh
